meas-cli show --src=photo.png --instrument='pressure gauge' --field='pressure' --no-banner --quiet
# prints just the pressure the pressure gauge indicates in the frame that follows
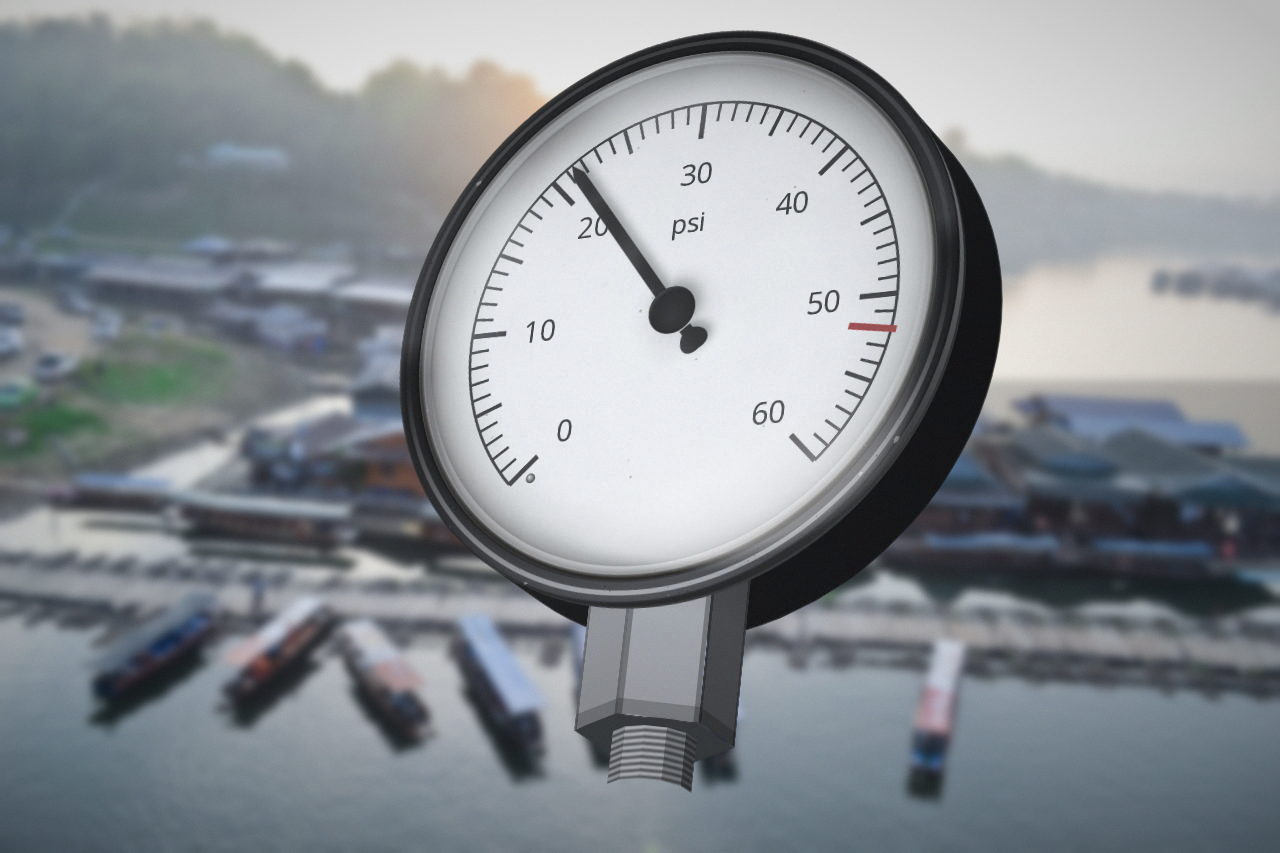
21.5 psi
